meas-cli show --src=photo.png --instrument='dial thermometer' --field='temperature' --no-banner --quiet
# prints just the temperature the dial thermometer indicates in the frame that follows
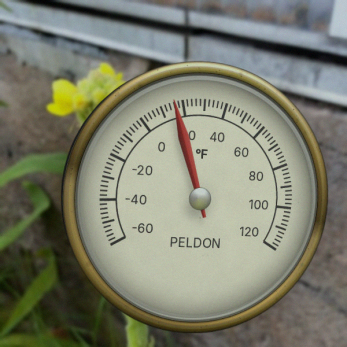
16 °F
